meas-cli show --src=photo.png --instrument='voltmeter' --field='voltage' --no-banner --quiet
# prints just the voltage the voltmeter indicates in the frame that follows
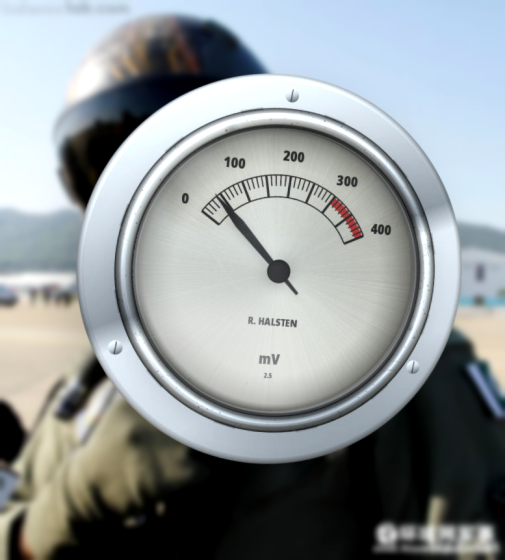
40 mV
